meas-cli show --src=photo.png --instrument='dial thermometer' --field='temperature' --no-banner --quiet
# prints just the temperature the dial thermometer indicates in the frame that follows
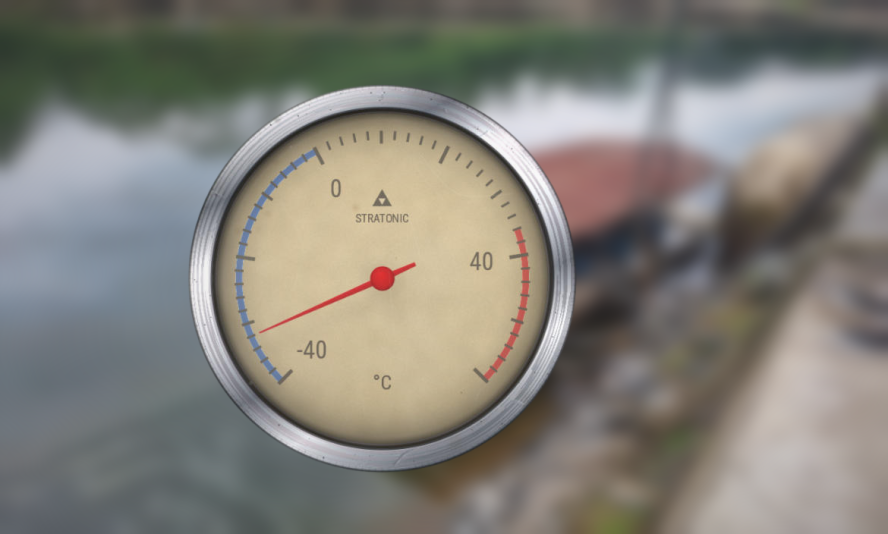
-32 °C
